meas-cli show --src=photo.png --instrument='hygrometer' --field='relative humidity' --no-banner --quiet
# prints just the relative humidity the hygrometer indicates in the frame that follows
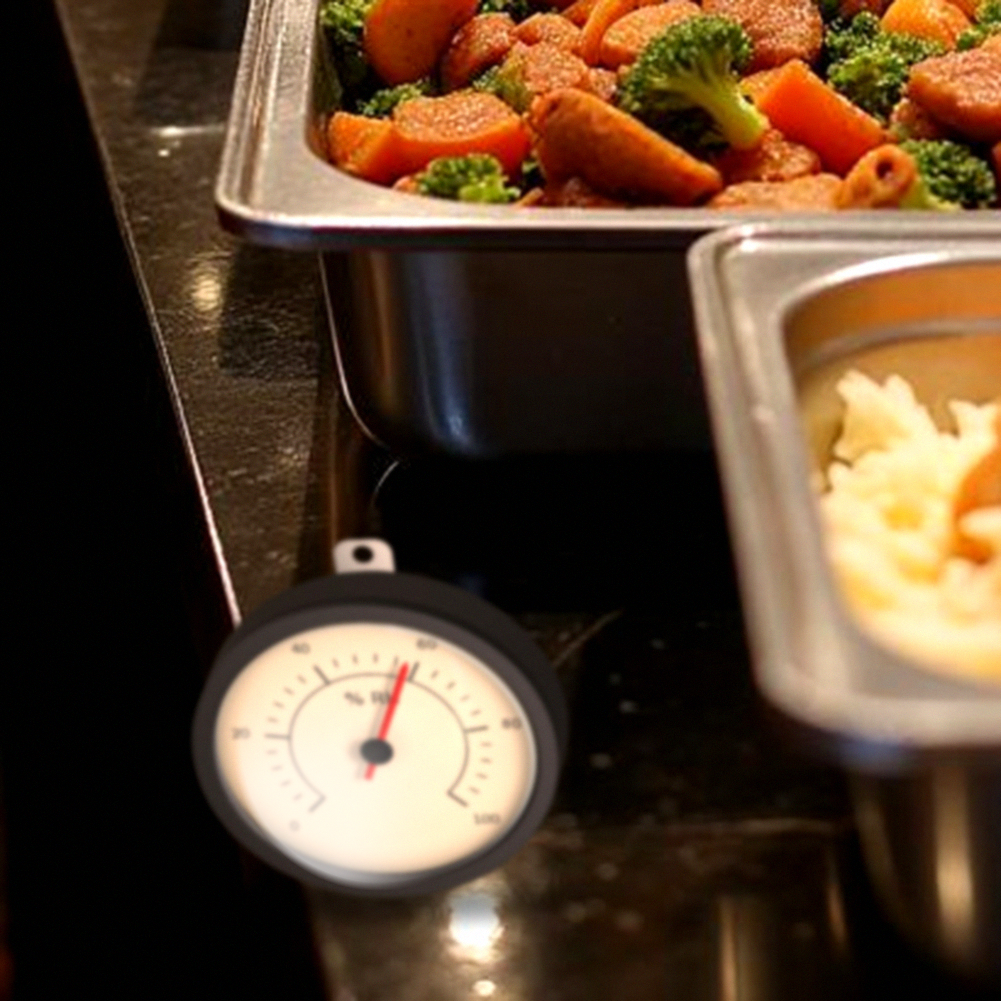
58 %
